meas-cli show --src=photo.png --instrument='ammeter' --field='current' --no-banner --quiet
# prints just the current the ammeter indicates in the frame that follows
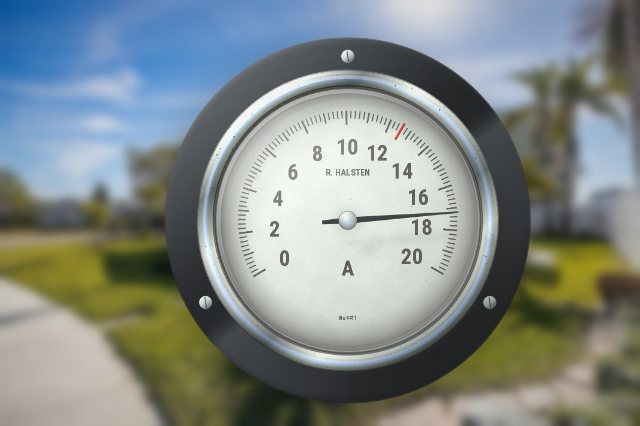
17.2 A
